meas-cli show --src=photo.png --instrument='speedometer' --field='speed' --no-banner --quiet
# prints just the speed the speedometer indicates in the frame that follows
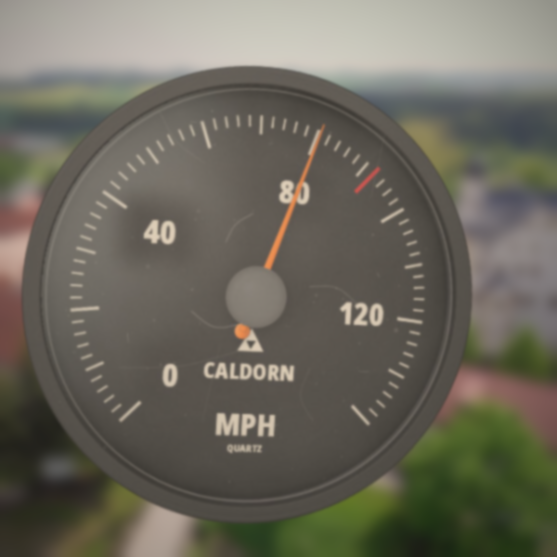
80 mph
